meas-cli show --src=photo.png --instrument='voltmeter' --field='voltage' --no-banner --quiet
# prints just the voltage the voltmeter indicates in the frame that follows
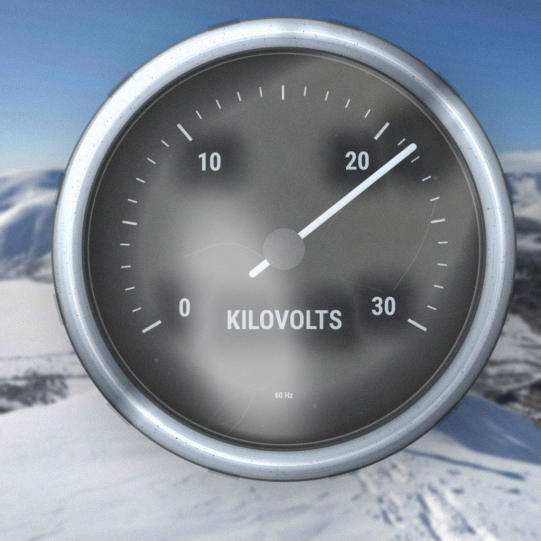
21.5 kV
